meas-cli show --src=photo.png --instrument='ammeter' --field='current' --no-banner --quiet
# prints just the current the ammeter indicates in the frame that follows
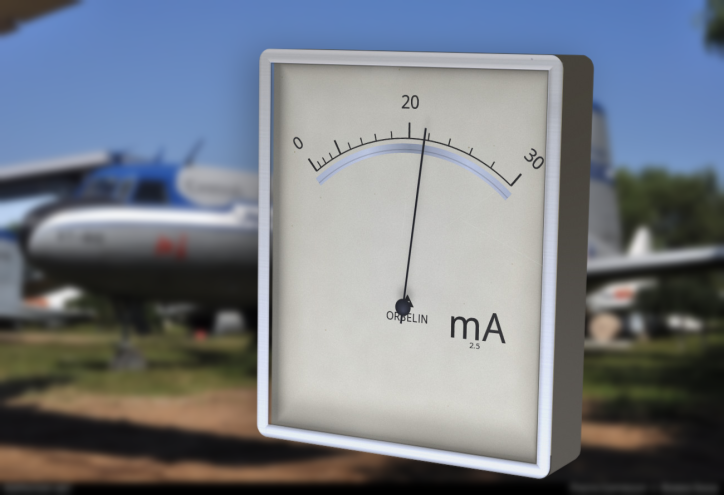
22 mA
